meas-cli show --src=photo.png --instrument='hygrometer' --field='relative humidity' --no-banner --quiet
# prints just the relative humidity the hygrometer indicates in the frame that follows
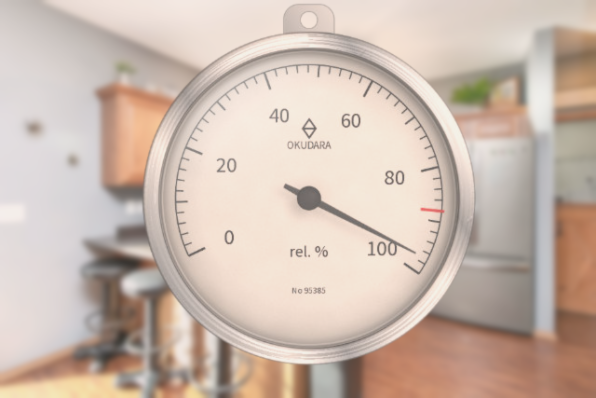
97 %
